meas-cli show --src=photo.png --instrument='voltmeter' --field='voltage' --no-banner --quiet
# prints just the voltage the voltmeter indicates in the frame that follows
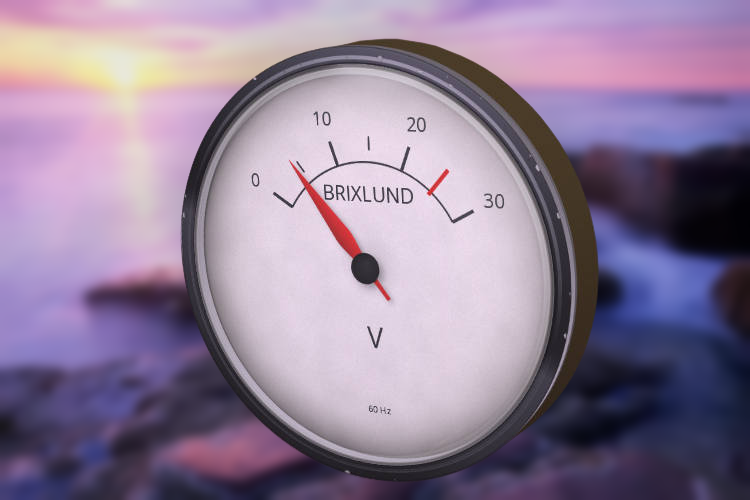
5 V
